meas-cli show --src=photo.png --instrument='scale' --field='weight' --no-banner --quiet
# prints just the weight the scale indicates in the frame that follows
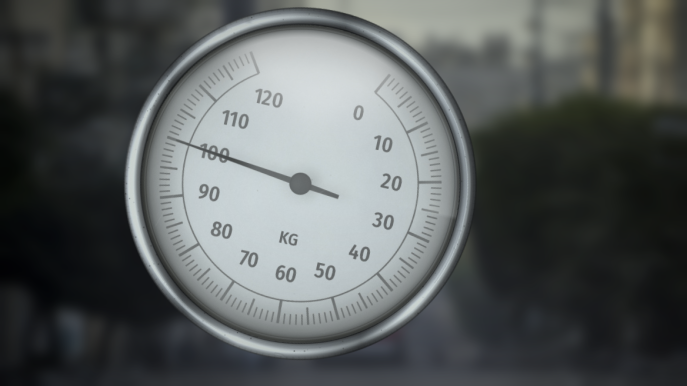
100 kg
